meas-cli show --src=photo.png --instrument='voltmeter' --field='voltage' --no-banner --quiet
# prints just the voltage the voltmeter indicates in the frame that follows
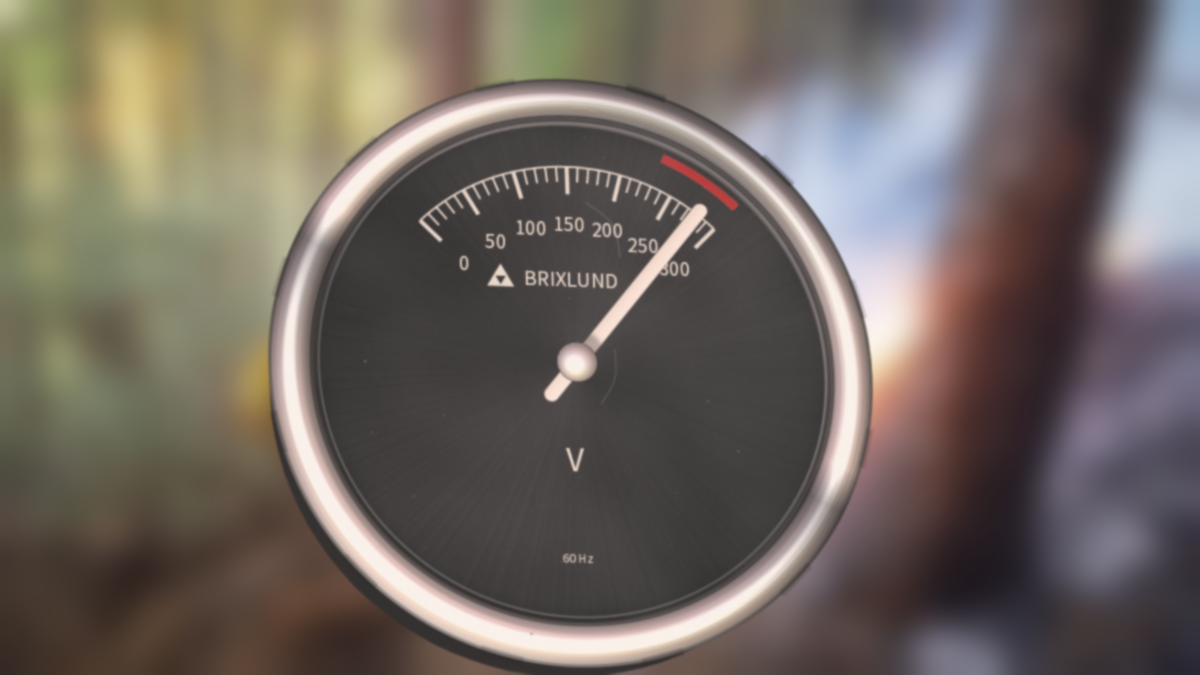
280 V
